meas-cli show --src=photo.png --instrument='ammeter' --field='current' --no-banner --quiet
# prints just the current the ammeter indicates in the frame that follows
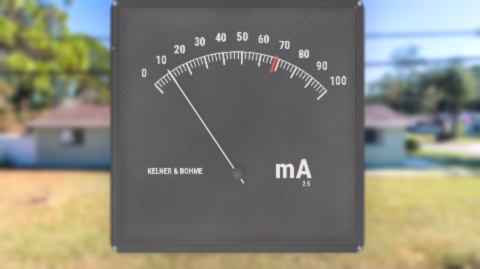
10 mA
